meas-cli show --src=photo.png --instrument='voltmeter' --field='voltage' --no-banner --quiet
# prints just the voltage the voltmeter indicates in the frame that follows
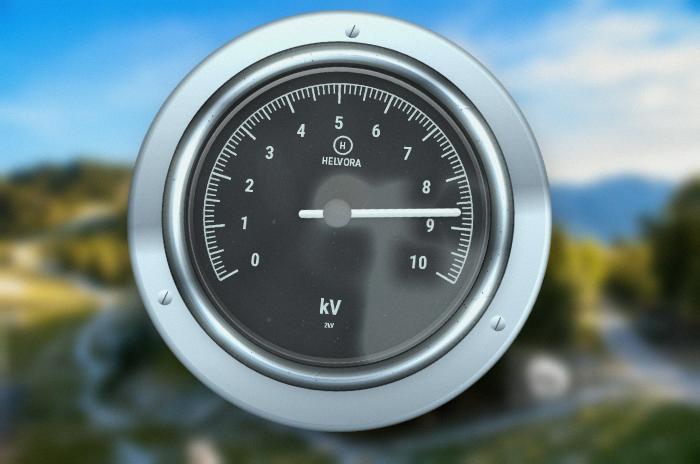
8.7 kV
